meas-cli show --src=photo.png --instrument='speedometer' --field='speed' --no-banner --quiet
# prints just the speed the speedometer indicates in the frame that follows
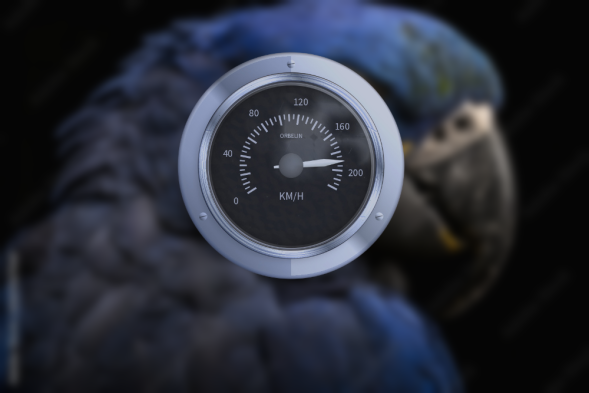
190 km/h
